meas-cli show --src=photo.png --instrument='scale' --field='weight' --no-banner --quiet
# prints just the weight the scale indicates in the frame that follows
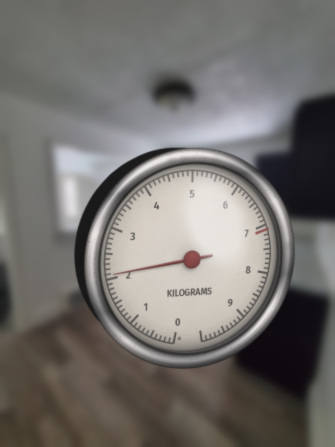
2.1 kg
